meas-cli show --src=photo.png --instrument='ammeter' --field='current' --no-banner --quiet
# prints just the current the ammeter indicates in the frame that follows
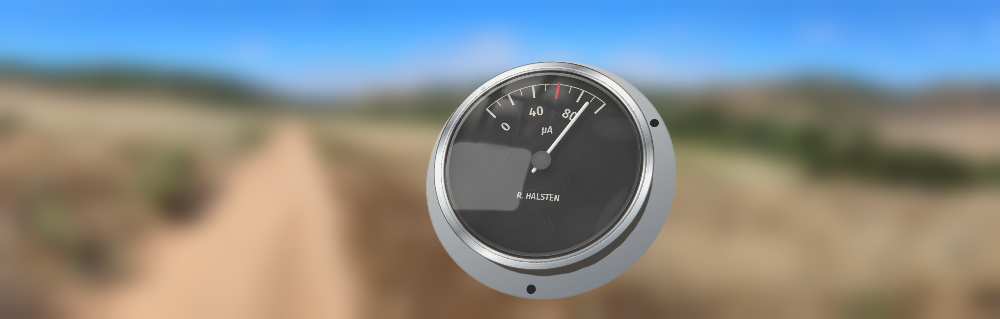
90 µA
